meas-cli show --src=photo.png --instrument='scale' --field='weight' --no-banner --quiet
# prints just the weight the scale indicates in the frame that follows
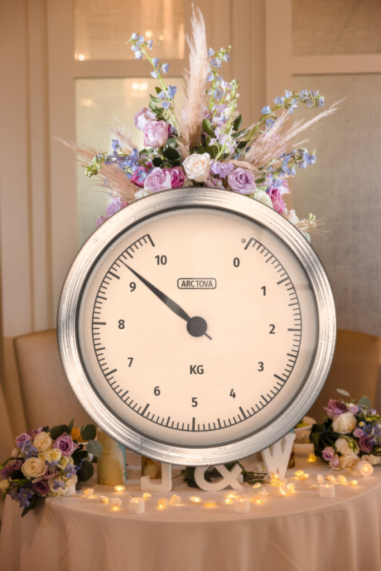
9.3 kg
